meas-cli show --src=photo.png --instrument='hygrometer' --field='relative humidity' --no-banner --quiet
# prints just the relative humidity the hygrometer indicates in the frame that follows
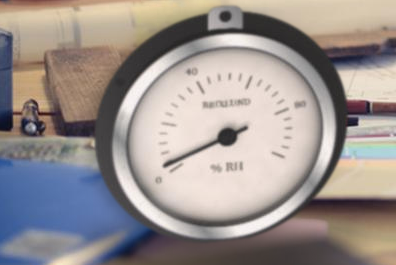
4 %
